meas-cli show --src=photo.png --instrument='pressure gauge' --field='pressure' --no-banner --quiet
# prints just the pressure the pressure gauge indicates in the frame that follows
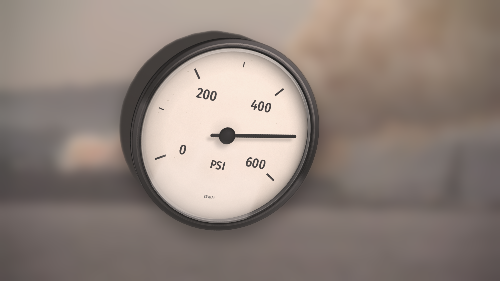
500 psi
